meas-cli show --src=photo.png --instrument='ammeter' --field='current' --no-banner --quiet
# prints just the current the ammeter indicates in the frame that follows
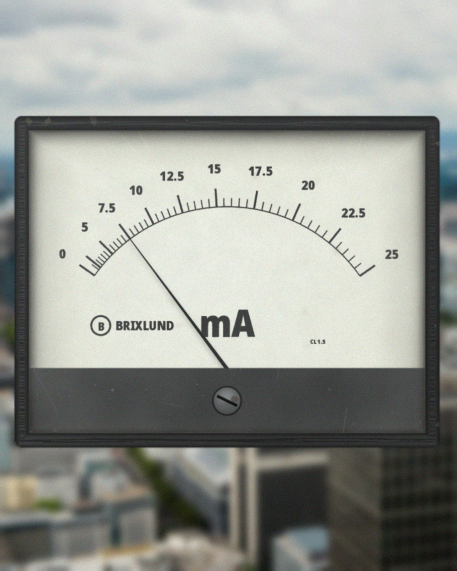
7.5 mA
